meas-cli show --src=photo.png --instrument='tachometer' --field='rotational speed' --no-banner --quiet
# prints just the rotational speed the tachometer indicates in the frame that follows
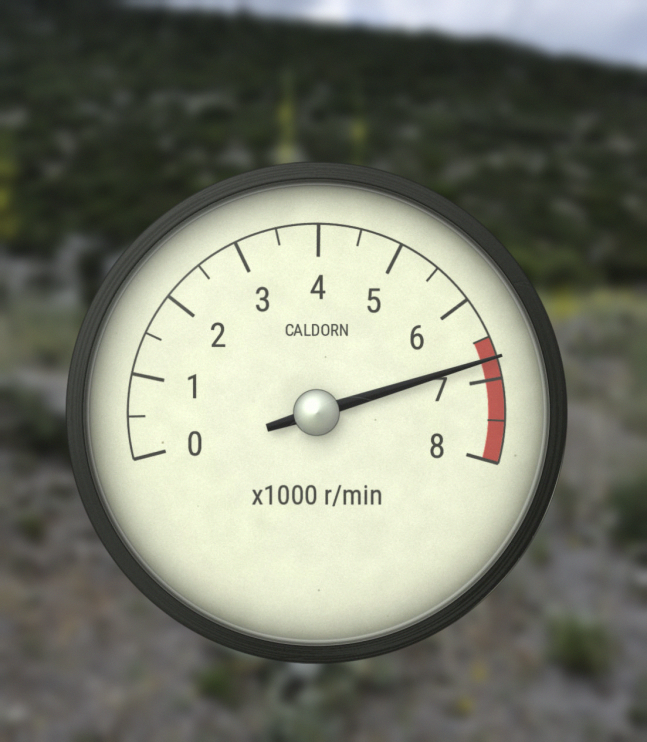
6750 rpm
